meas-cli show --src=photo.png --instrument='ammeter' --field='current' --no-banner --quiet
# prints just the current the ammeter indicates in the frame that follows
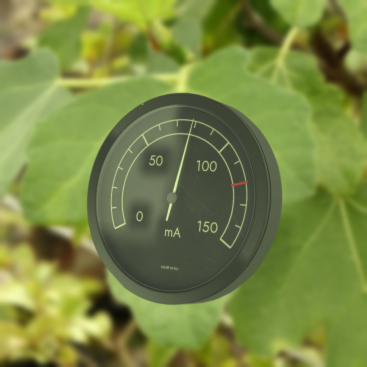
80 mA
